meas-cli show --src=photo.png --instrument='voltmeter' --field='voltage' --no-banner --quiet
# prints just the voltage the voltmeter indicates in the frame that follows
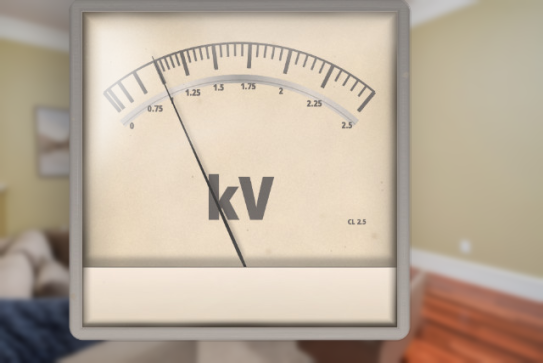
1 kV
